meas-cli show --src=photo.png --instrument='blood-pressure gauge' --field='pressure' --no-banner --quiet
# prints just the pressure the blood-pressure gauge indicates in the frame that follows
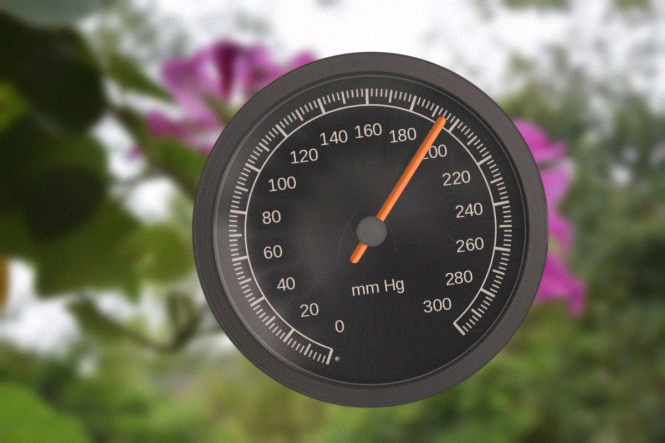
194 mmHg
